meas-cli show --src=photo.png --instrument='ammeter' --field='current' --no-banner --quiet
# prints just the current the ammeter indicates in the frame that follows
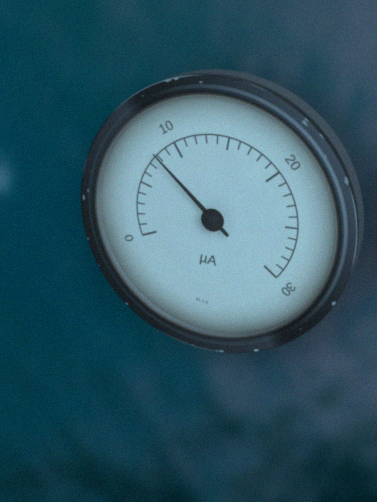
8 µA
